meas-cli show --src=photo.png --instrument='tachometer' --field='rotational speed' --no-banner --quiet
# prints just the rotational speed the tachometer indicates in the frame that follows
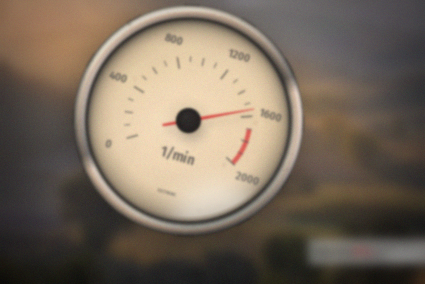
1550 rpm
